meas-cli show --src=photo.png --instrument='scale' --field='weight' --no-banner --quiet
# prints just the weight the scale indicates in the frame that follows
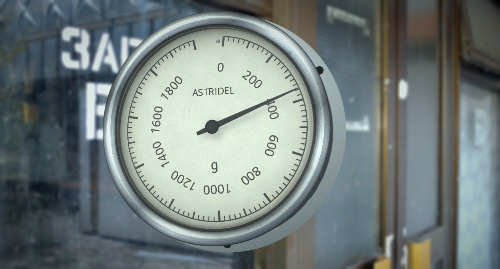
360 g
